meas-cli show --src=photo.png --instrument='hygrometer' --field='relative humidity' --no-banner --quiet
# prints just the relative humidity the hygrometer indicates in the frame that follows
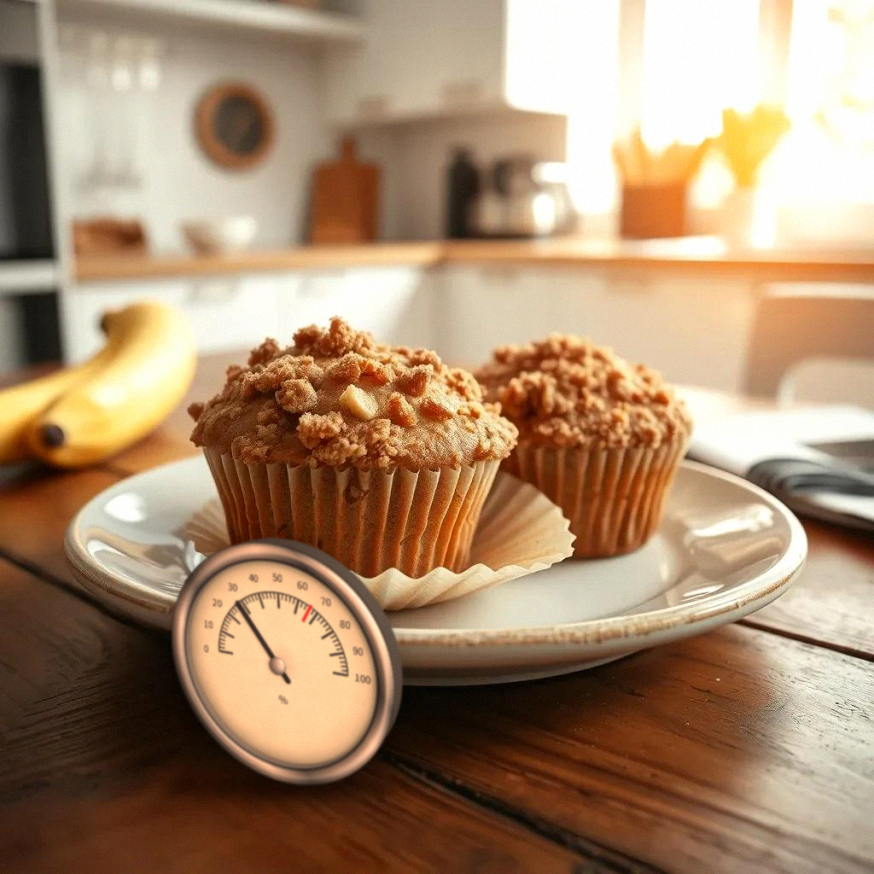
30 %
